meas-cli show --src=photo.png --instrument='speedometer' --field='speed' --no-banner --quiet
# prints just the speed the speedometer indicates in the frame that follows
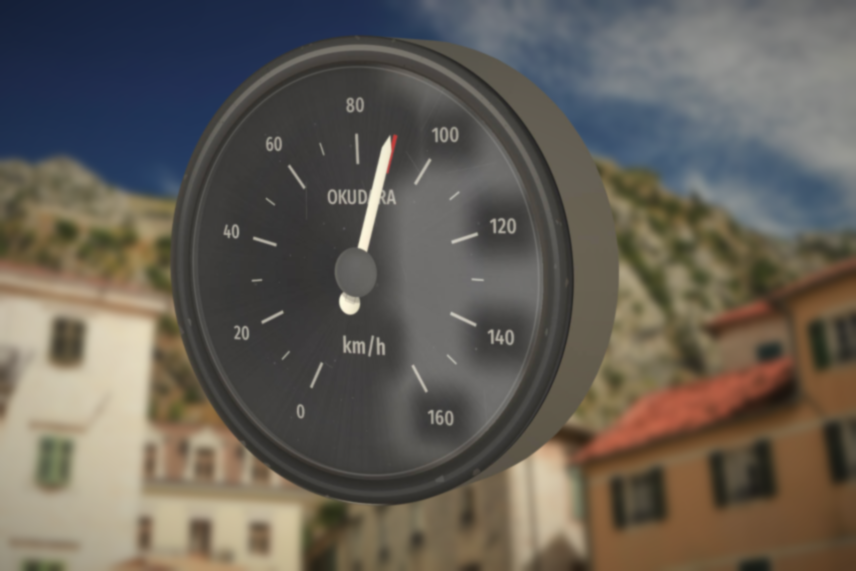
90 km/h
